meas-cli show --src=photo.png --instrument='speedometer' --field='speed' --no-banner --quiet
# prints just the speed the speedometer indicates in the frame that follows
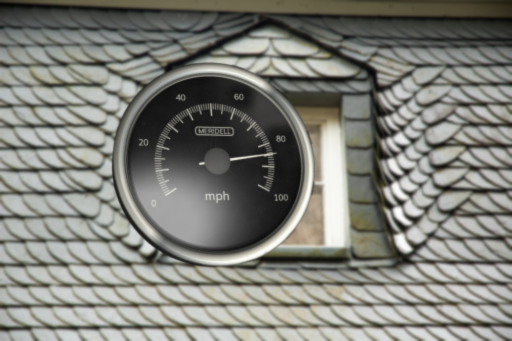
85 mph
